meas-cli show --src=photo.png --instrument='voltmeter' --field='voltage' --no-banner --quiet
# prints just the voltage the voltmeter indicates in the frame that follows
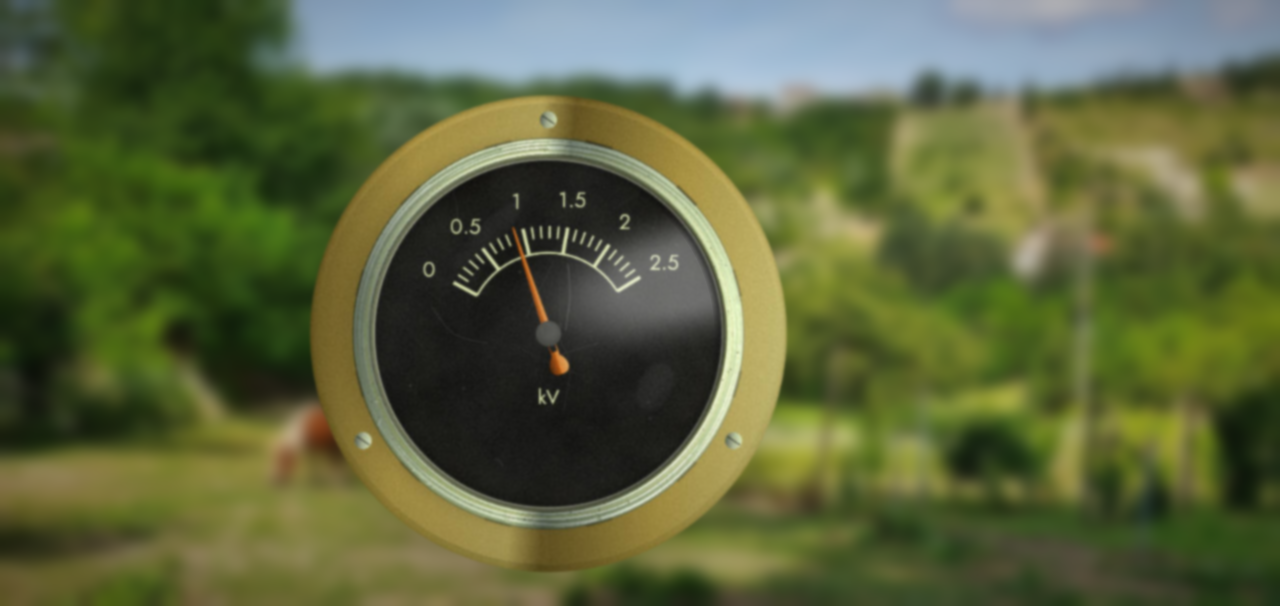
0.9 kV
